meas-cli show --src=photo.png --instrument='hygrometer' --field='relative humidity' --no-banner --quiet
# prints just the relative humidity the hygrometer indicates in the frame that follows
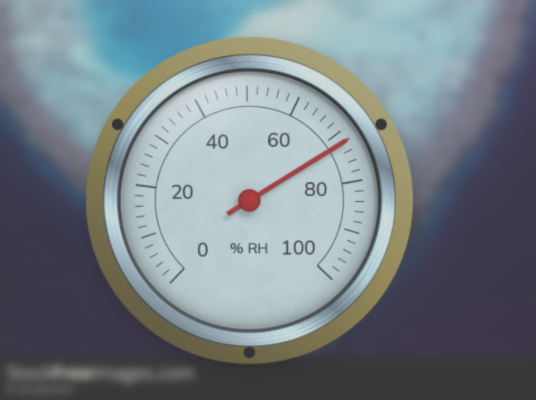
72 %
